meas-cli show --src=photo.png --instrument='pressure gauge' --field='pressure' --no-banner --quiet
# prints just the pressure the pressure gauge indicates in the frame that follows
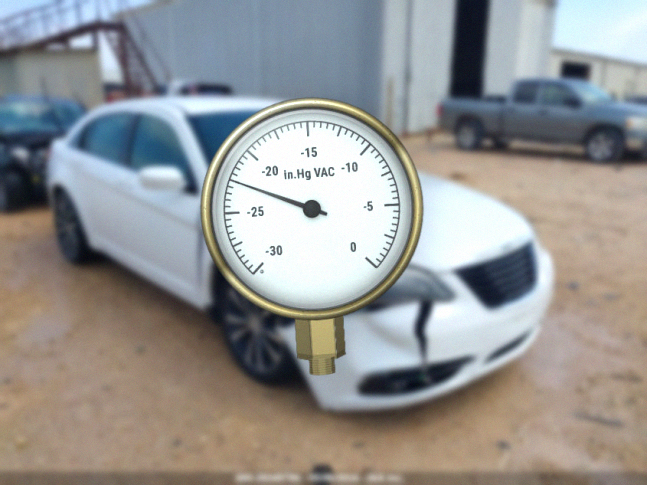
-22.5 inHg
